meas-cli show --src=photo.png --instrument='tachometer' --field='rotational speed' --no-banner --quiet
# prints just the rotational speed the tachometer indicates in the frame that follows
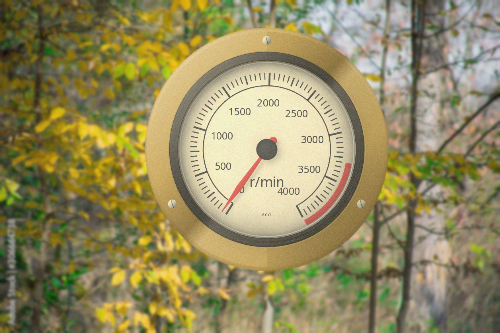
50 rpm
